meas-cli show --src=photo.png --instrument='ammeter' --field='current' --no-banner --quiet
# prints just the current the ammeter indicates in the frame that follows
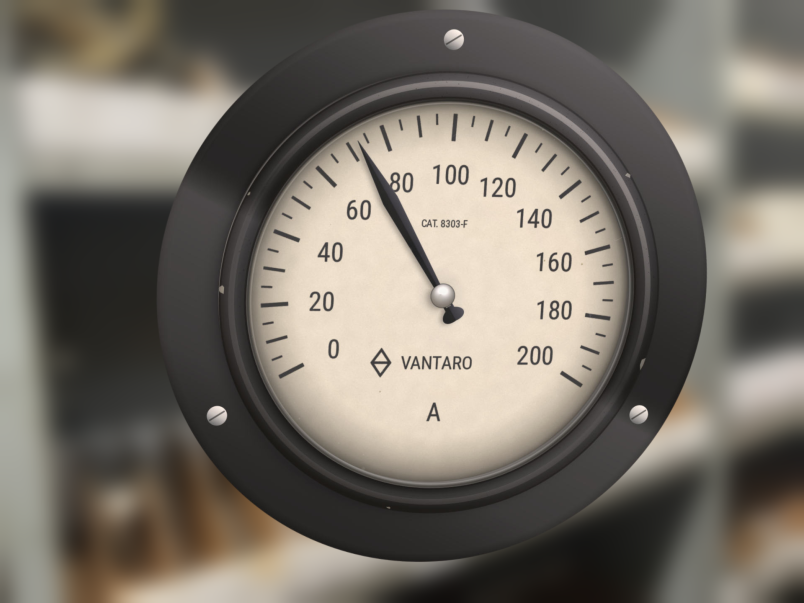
72.5 A
